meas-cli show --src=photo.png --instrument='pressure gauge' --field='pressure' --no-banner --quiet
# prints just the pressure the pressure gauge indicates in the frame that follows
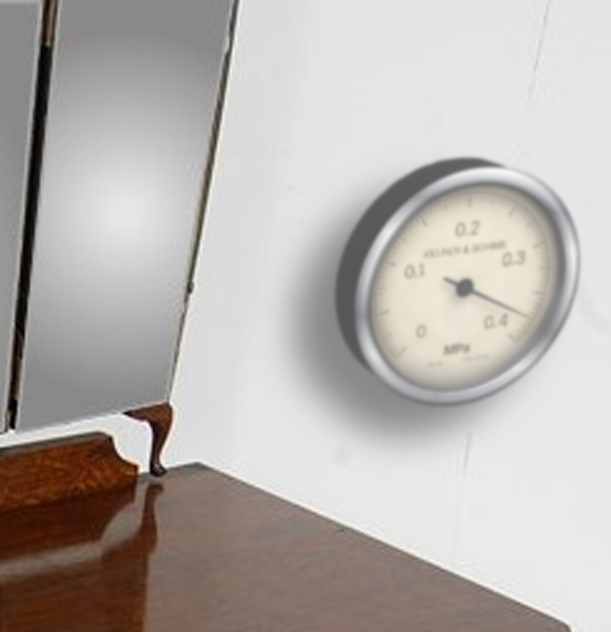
0.375 MPa
